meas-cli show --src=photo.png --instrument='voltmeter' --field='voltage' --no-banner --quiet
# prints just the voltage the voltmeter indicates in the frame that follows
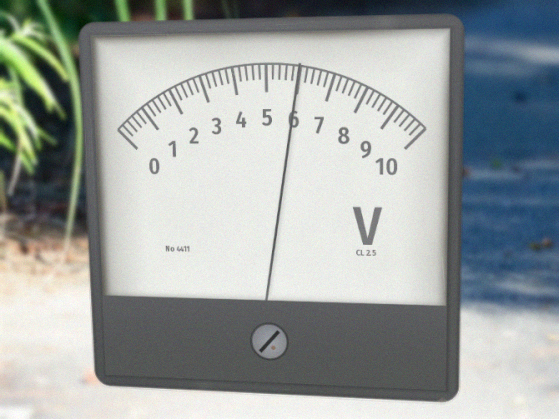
6 V
